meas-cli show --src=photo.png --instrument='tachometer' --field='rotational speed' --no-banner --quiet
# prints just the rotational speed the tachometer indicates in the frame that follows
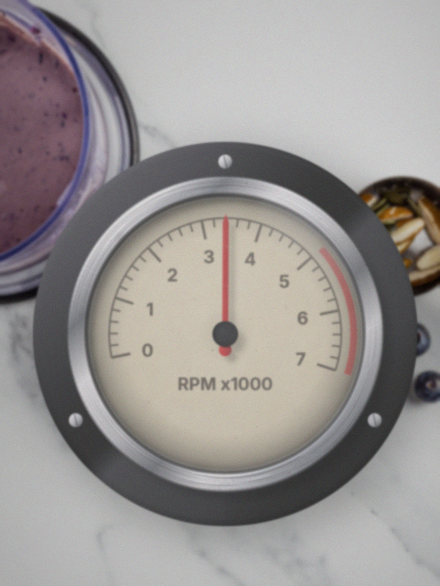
3400 rpm
